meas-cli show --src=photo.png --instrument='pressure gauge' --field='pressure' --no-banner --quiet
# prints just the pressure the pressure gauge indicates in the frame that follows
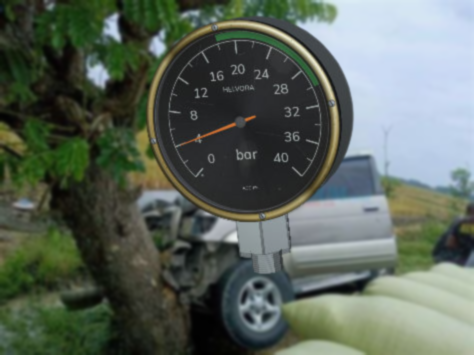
4 bar
